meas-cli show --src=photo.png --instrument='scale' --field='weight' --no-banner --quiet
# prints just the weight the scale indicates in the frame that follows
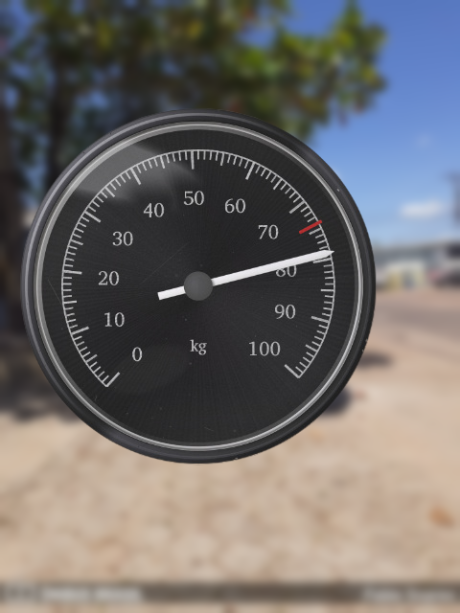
79 kg
